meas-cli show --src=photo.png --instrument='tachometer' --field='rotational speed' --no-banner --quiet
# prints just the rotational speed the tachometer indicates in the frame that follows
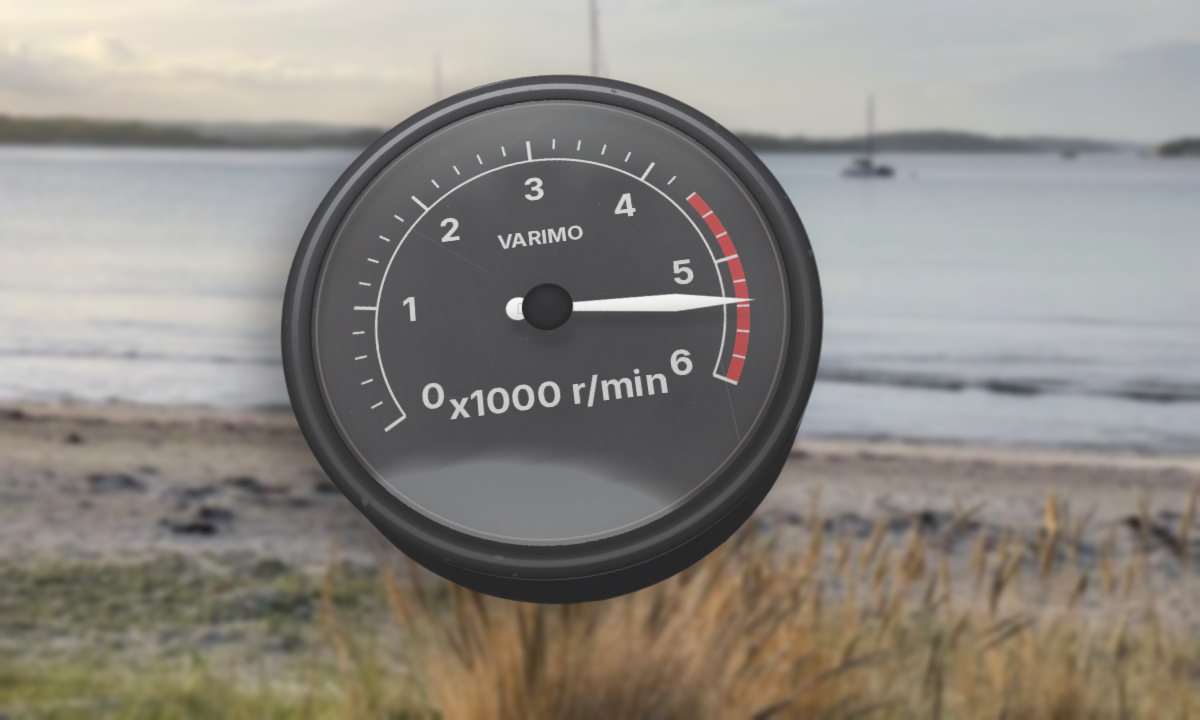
5400 rpm
